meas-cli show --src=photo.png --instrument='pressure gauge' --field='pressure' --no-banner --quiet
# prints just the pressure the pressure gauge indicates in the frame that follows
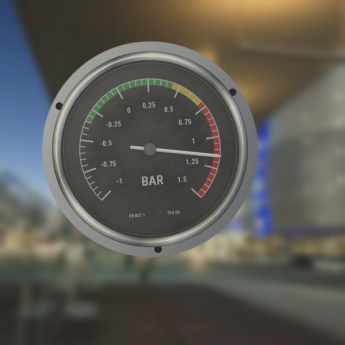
1.15 bar
